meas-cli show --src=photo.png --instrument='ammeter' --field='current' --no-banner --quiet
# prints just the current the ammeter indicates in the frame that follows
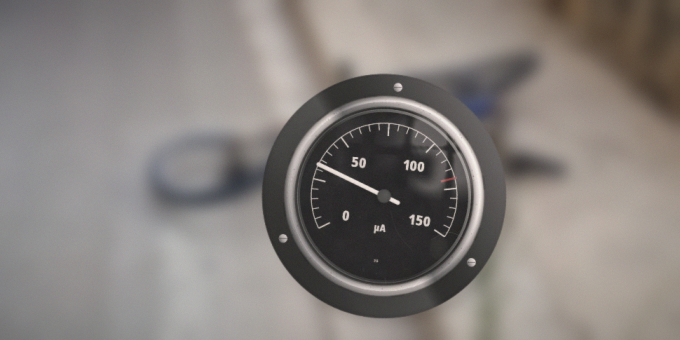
32.5 µA
